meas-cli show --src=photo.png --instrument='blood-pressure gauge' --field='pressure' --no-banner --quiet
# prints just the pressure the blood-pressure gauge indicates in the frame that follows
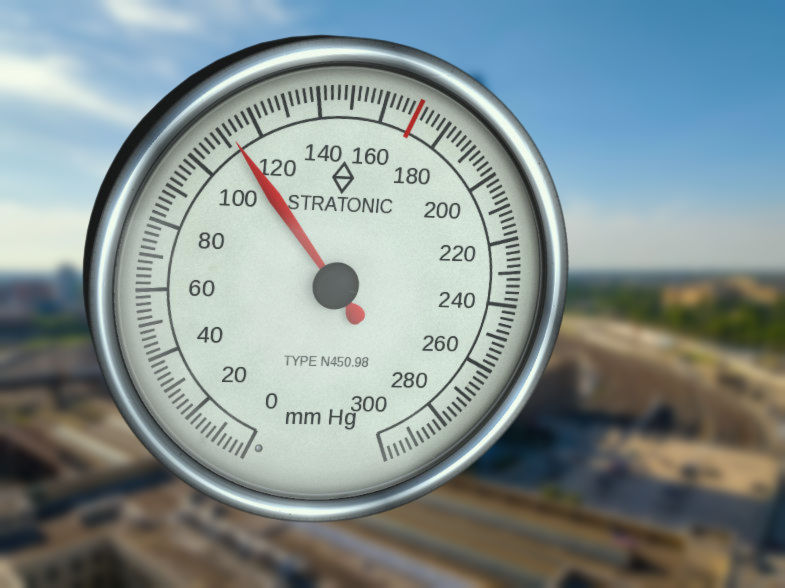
112 mmHg
